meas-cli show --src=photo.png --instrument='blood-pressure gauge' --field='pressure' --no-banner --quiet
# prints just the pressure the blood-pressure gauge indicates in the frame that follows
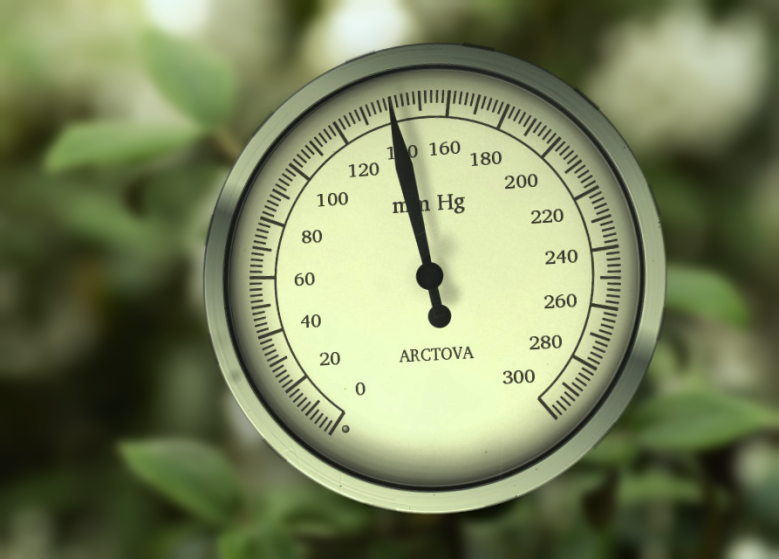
140 mmHg
